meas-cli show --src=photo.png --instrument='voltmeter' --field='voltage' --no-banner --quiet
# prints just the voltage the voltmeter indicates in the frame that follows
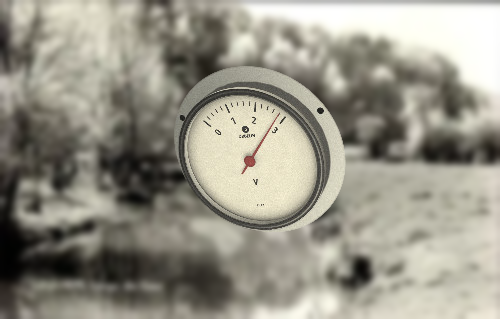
2.8 V
